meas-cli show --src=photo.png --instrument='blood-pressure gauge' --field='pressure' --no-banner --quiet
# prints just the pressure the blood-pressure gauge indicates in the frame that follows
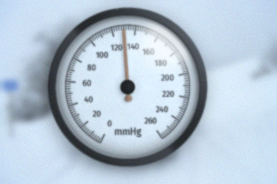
130 mmHg
